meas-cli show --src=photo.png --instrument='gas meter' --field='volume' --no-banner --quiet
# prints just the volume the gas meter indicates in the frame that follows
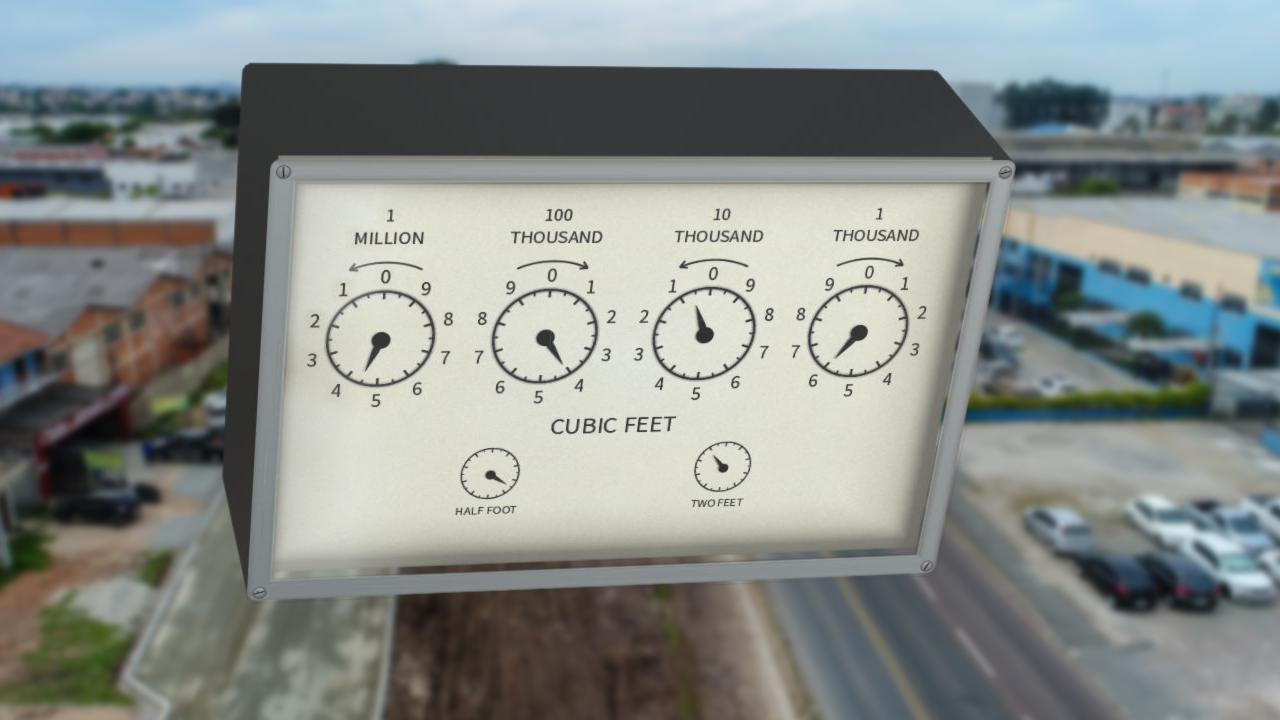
440600 ft³
